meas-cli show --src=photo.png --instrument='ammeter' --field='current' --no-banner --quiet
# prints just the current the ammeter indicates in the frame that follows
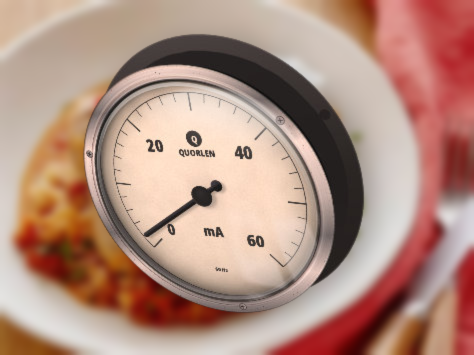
2 mA
